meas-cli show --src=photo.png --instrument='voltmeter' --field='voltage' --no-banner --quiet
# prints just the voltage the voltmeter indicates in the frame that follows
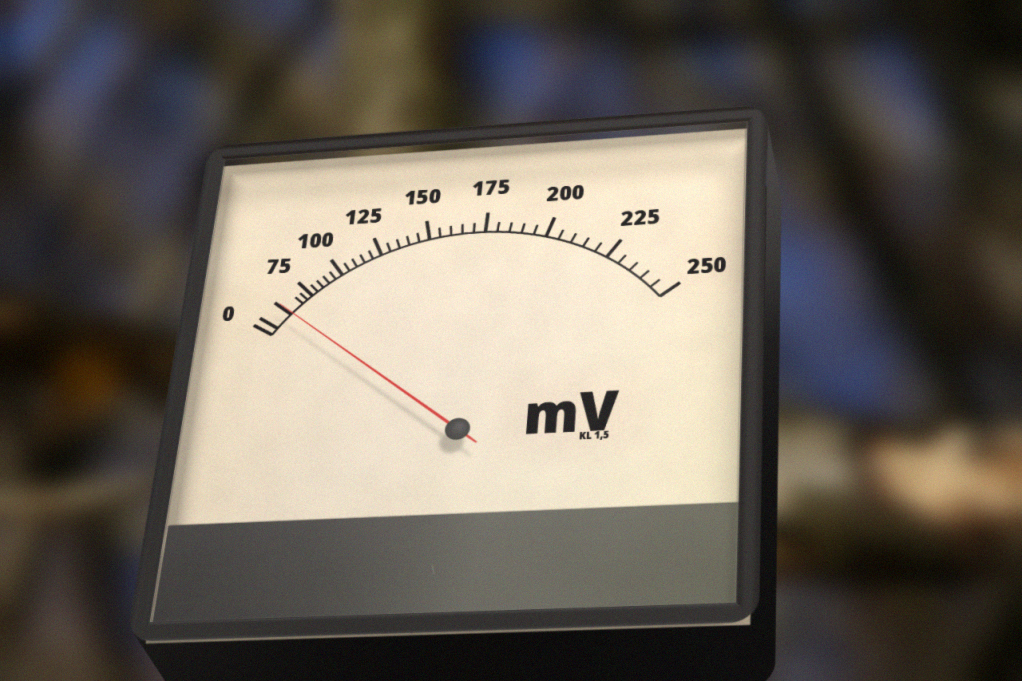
50 mV
